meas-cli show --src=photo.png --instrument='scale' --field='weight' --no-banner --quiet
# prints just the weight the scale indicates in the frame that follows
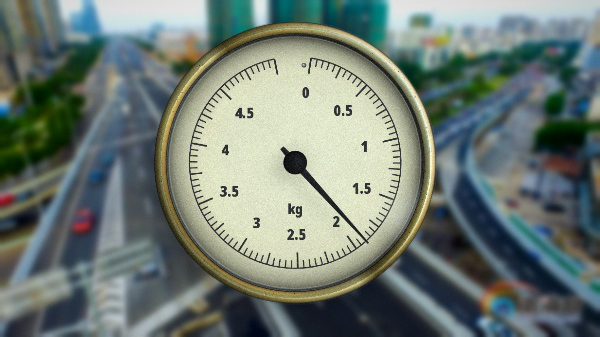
1.9 kg
